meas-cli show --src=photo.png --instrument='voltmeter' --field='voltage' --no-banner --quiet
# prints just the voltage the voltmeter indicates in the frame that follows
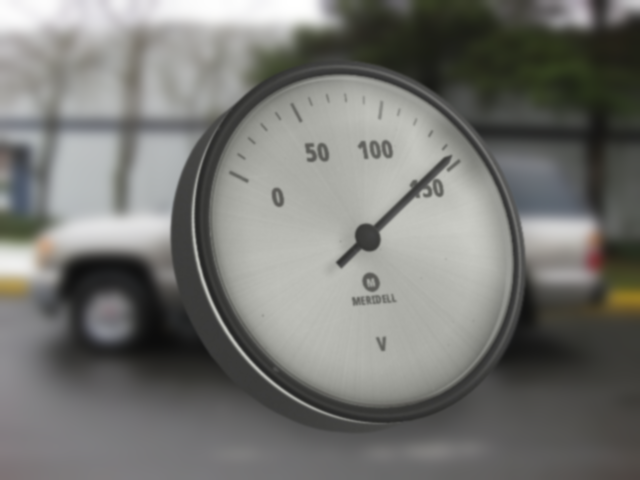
145 V
